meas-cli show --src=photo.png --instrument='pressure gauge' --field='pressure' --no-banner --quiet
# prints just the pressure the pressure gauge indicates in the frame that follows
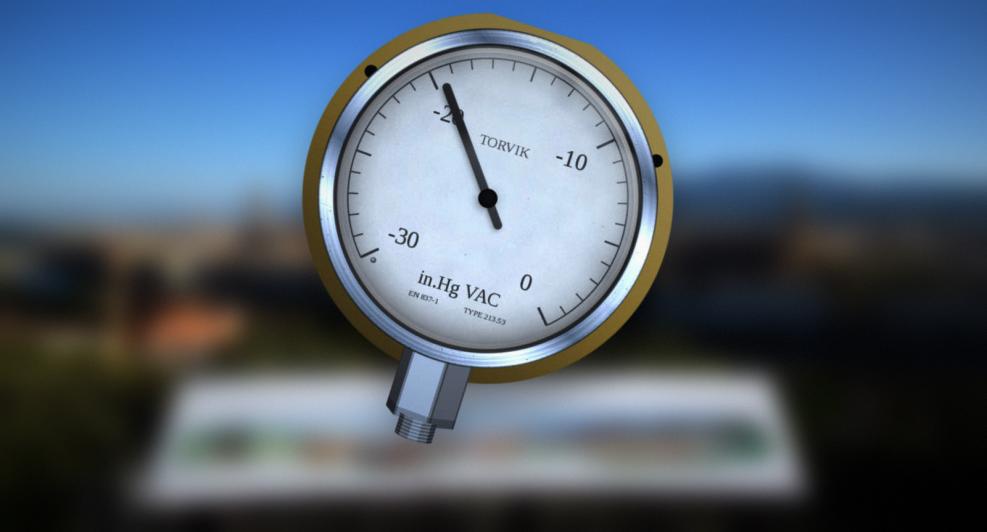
-19.5 inHg
